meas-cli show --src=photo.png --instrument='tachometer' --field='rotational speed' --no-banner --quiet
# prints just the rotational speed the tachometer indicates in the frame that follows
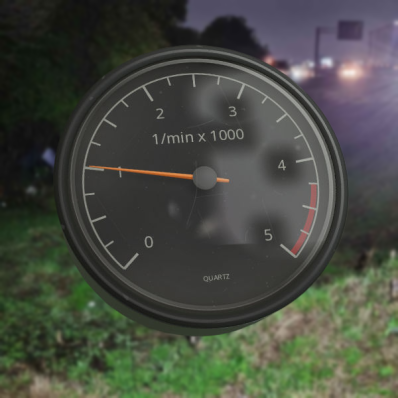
1000 rpm
